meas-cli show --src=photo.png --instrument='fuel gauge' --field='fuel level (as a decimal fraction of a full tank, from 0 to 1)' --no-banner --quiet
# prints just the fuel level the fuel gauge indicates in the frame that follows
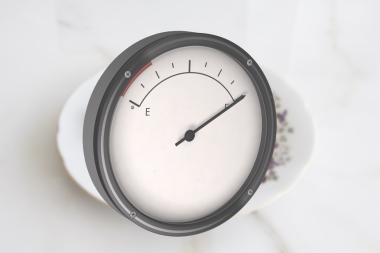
1
